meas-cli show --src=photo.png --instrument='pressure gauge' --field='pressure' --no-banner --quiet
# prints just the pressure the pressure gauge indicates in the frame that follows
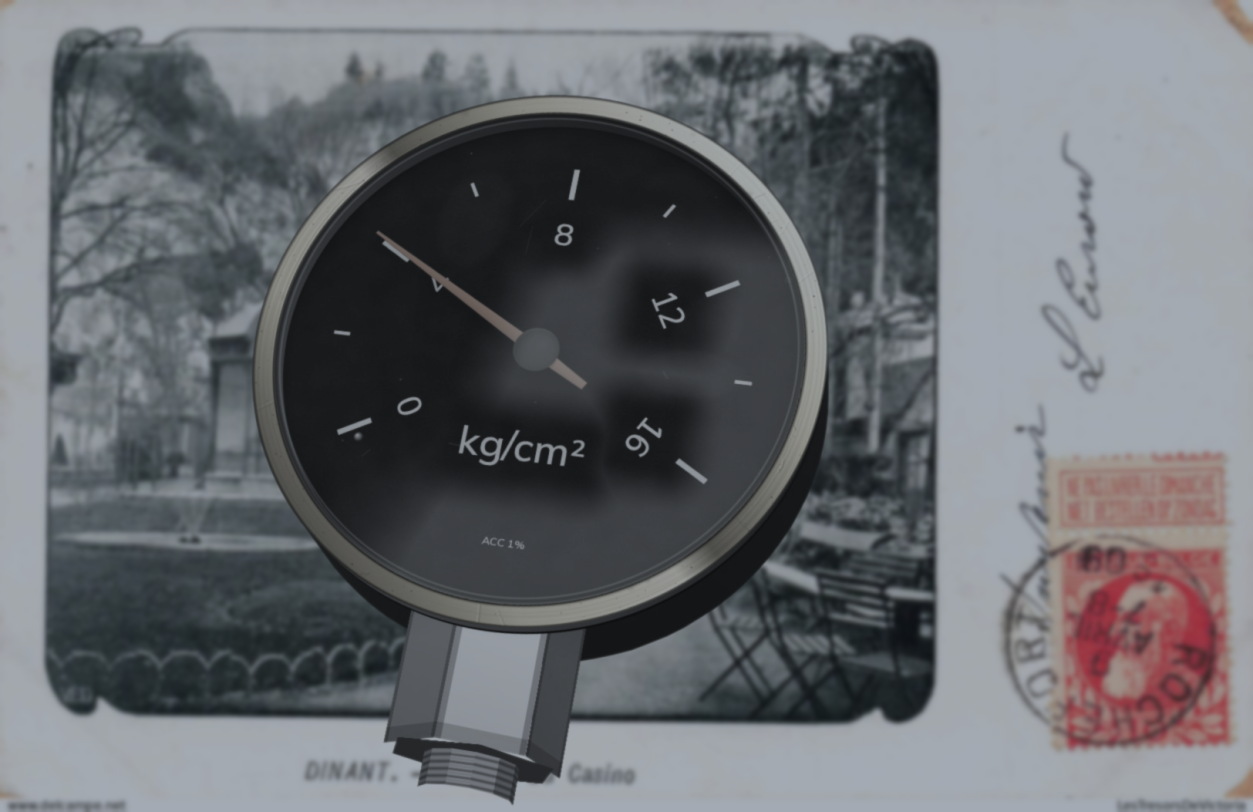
4 kg/cm²
